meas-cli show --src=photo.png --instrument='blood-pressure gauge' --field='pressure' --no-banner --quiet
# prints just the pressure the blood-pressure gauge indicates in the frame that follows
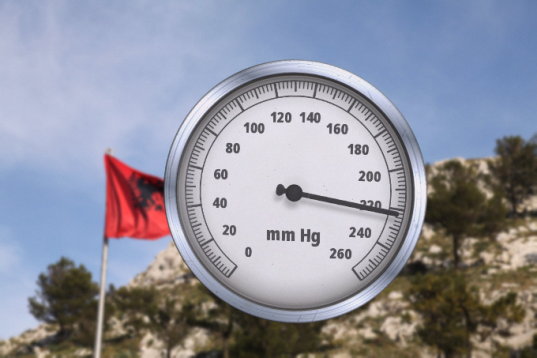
222 mmHg
